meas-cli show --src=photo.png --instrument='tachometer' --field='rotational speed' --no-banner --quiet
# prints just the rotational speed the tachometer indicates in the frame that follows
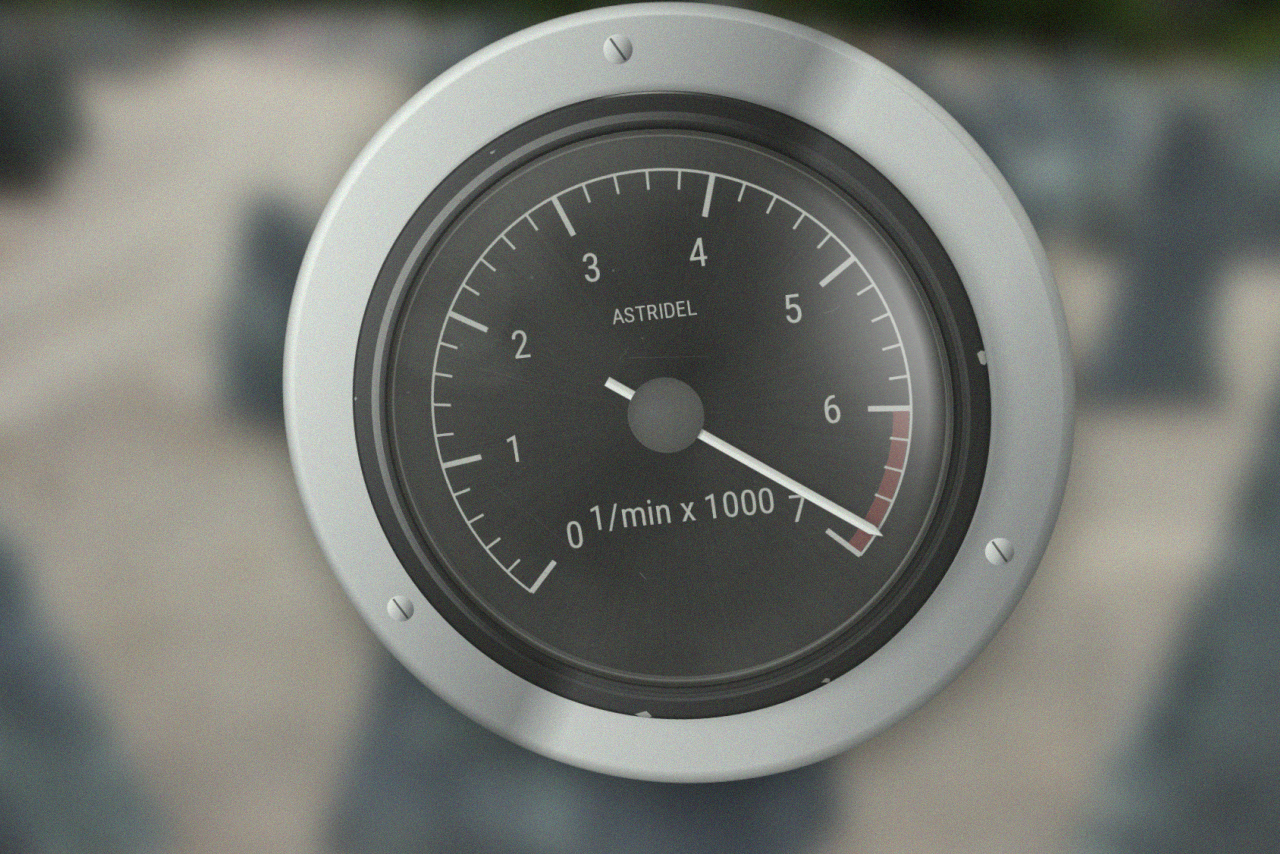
6800 rpm
